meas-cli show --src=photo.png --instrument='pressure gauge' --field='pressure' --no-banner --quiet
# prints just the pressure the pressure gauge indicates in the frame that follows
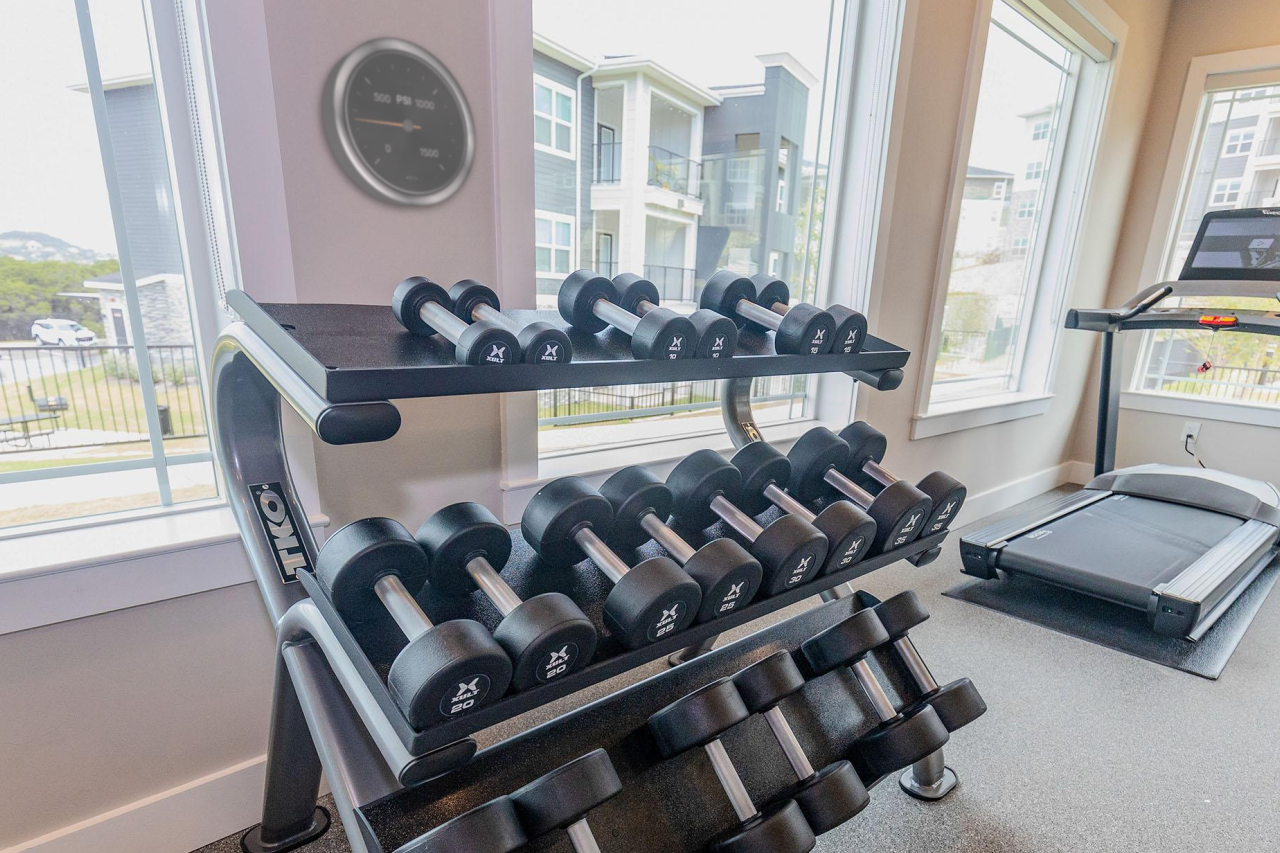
250 psi
